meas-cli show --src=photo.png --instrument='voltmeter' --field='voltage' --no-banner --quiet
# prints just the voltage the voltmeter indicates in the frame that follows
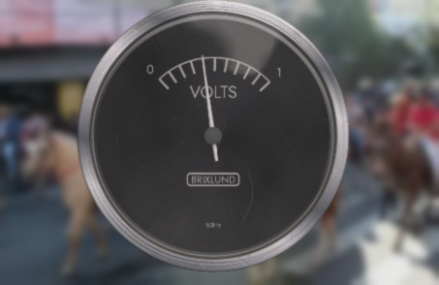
0.4 V
